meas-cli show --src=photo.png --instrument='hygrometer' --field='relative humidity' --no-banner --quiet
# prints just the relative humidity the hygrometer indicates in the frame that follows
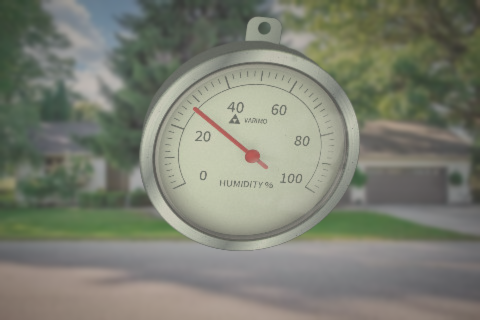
28 %
